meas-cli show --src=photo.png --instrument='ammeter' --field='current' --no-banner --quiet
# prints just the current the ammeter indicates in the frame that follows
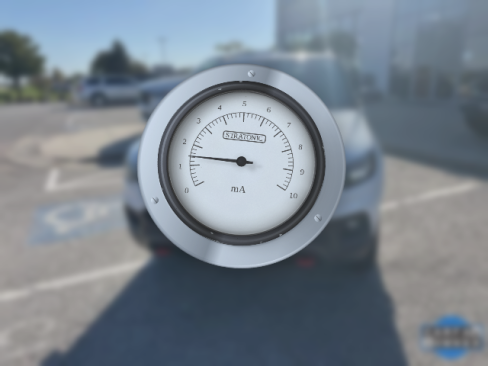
1.4 mA
